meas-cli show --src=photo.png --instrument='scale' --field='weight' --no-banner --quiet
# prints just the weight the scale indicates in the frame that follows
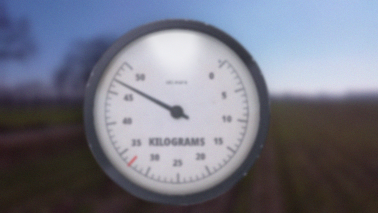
47 kg
